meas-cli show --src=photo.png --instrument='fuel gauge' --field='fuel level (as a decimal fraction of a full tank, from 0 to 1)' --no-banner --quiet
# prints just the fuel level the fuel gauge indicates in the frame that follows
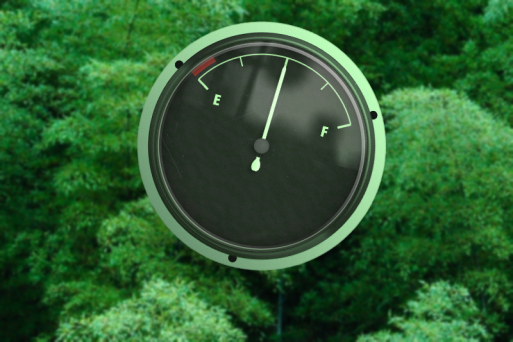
0.5
